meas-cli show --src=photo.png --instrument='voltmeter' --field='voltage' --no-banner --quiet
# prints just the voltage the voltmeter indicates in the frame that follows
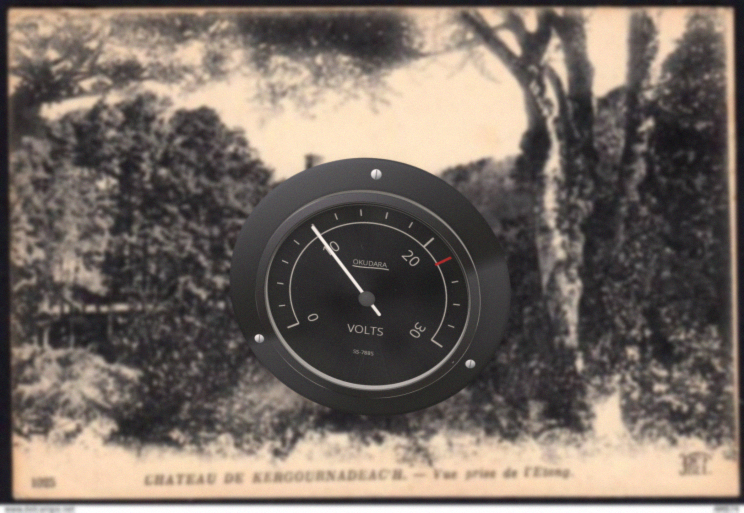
10 V
